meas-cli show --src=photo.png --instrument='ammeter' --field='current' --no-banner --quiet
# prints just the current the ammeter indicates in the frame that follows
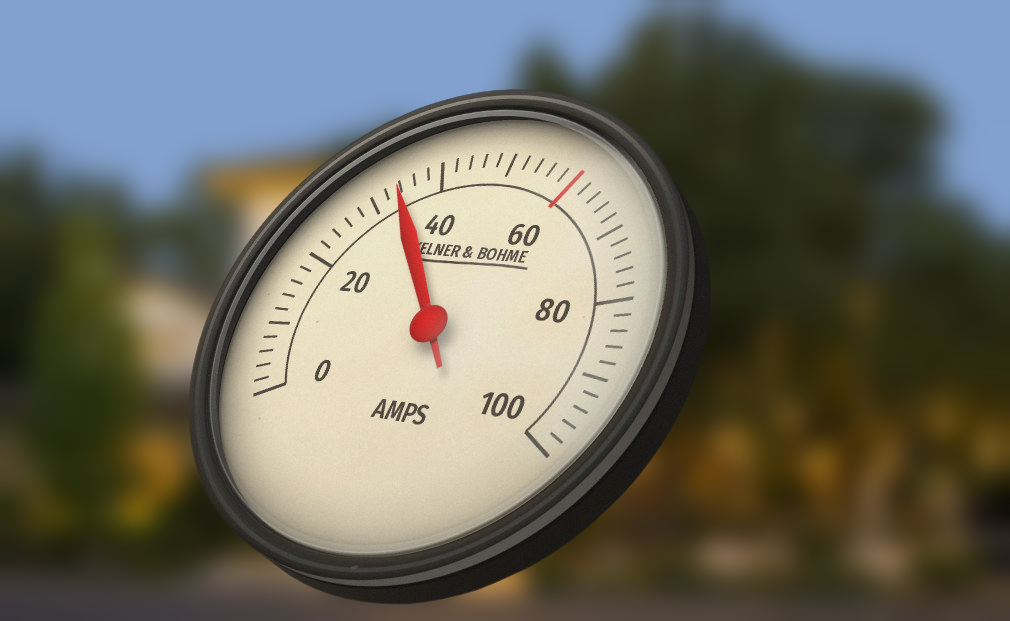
34 A
